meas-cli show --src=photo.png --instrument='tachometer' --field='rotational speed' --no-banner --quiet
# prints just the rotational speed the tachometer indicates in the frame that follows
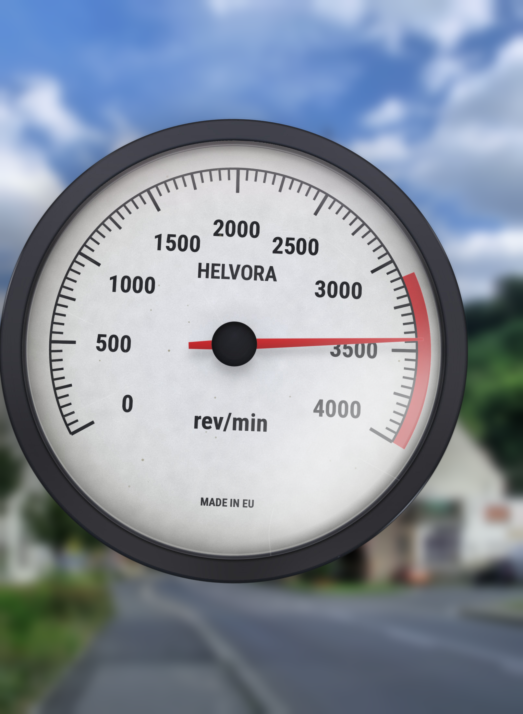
3450 rpm
